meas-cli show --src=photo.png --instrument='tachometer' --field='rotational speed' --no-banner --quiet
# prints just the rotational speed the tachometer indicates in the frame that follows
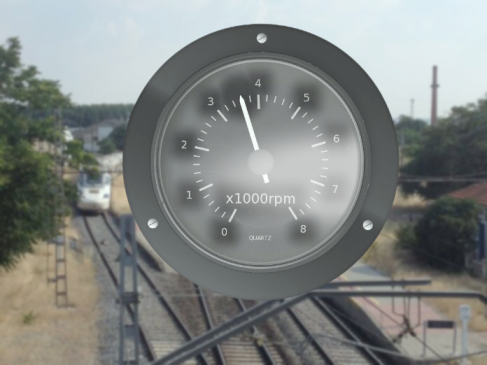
3600 rpm
